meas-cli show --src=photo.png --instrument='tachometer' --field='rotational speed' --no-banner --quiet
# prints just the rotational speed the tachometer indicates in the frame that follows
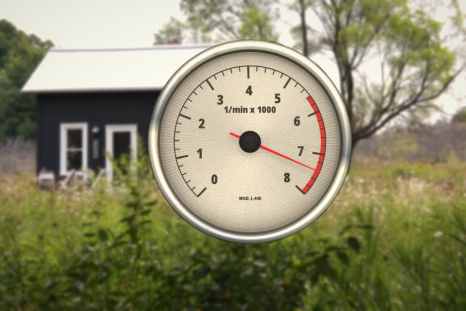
7400 rpm
